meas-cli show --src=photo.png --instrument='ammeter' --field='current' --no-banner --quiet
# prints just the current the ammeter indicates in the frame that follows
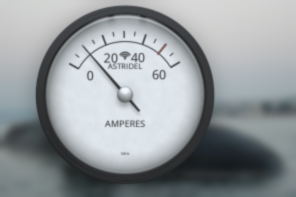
10 A
